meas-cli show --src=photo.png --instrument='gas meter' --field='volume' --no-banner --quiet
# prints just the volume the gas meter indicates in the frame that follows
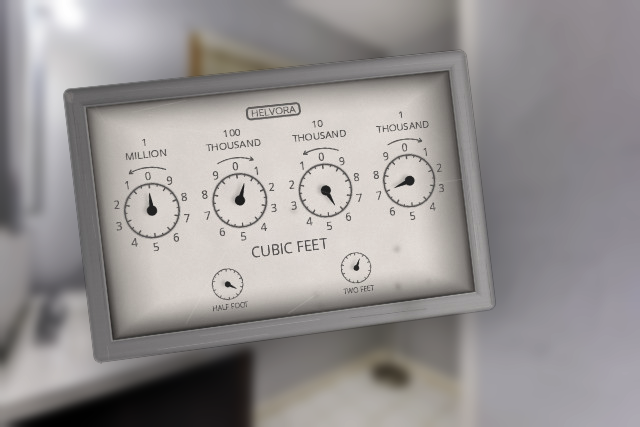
5700 ft³
